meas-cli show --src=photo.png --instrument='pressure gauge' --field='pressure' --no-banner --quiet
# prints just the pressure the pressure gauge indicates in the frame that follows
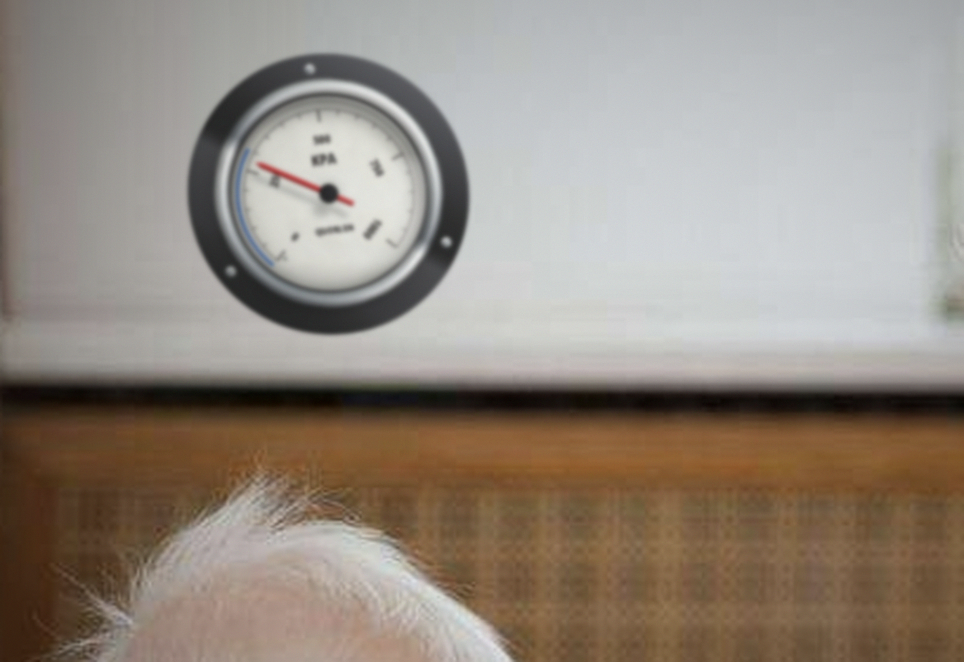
275 kPa
